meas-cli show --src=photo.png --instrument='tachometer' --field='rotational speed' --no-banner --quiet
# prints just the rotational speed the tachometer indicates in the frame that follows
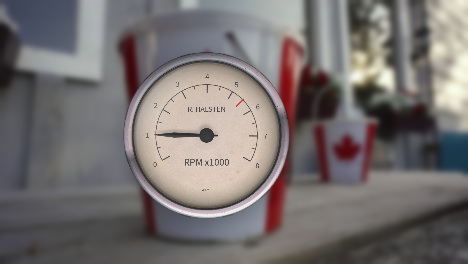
1000 rpm
